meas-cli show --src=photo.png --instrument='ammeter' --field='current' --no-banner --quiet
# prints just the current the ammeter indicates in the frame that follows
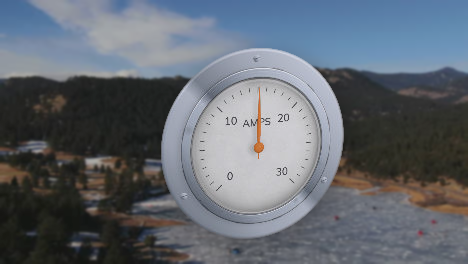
15 A
